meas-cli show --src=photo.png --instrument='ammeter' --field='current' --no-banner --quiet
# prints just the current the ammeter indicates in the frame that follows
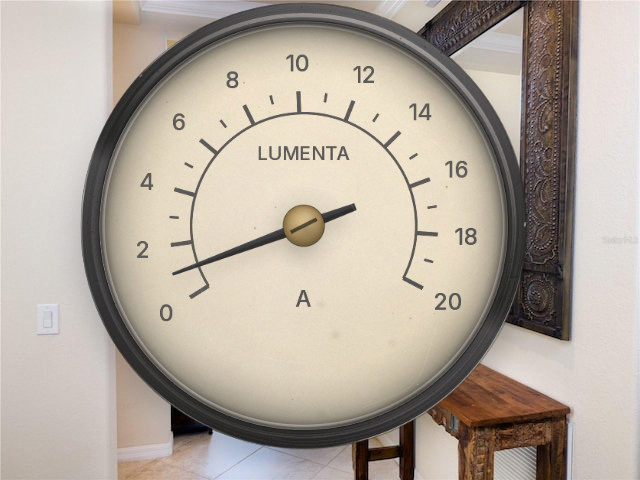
1 A
